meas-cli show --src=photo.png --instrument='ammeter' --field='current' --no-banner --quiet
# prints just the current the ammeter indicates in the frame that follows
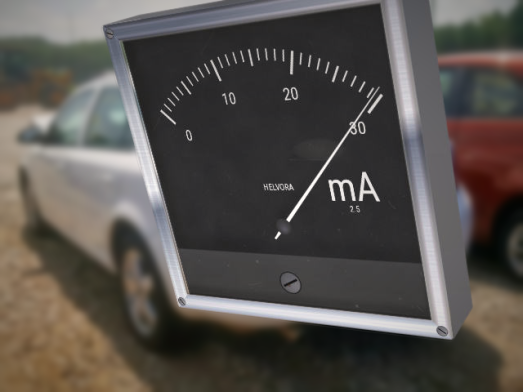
29.5 mA
